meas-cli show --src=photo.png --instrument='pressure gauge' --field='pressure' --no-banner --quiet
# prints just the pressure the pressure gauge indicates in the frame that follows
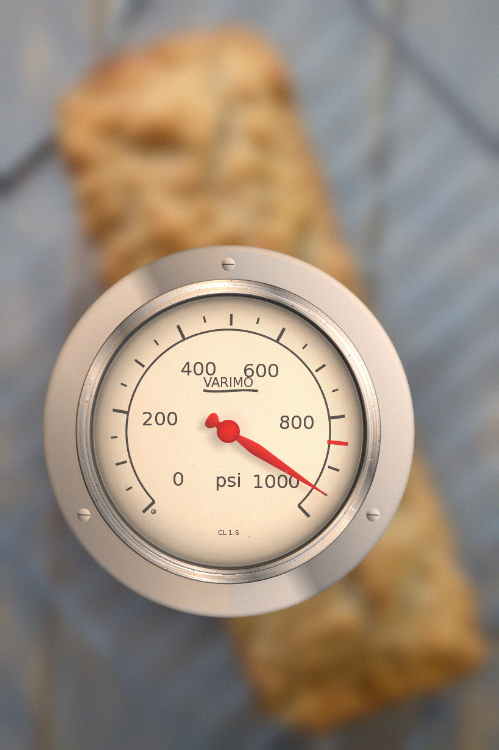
950 psi
